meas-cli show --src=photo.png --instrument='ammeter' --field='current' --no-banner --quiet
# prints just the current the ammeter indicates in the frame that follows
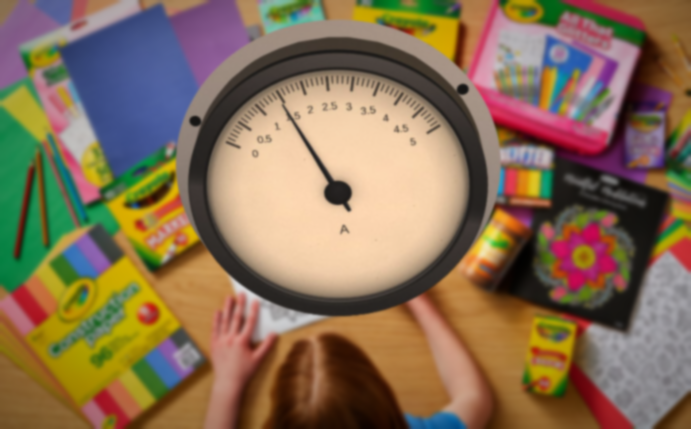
1.5 A
